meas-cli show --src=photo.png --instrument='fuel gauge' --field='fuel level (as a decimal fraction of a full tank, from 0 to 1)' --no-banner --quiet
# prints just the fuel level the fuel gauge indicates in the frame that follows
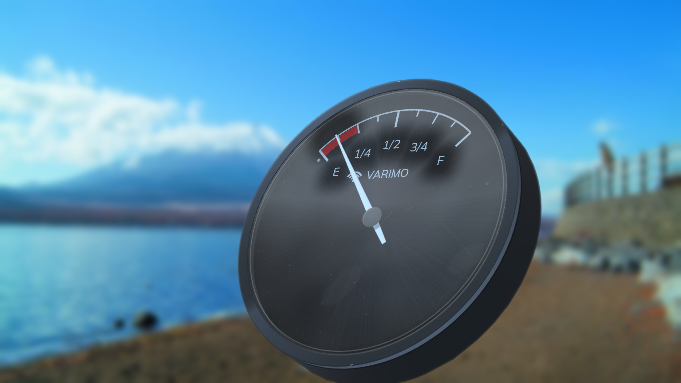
0.125
